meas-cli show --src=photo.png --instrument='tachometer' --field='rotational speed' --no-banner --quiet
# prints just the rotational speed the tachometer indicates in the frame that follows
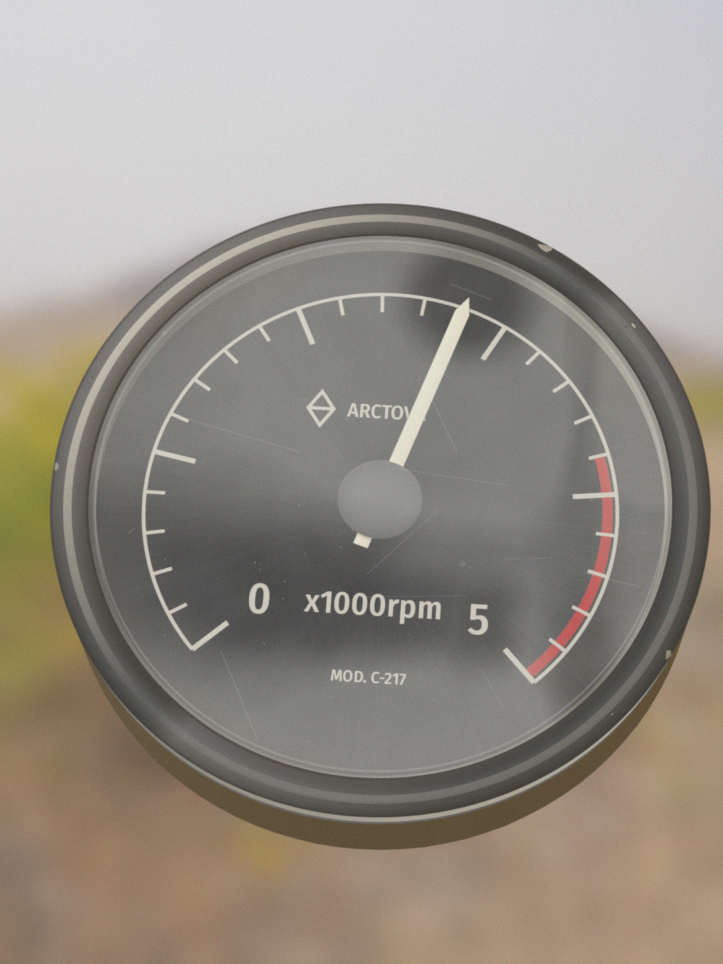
2800 rpm
